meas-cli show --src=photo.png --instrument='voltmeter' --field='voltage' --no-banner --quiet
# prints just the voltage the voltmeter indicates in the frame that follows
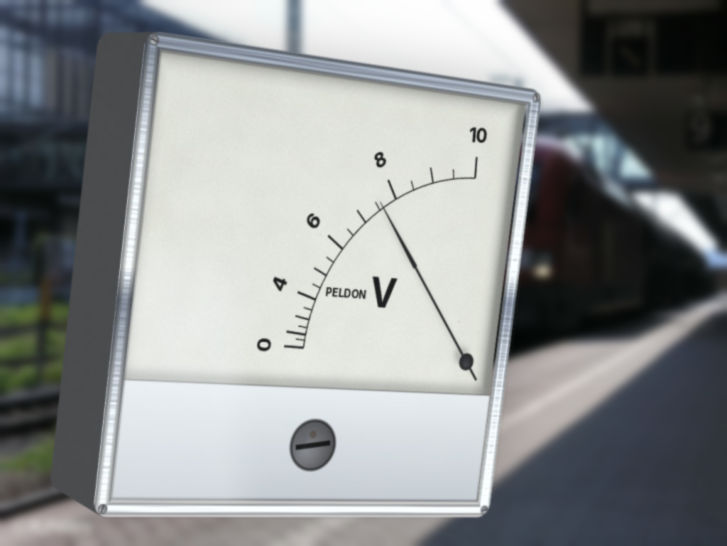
7.5 V
